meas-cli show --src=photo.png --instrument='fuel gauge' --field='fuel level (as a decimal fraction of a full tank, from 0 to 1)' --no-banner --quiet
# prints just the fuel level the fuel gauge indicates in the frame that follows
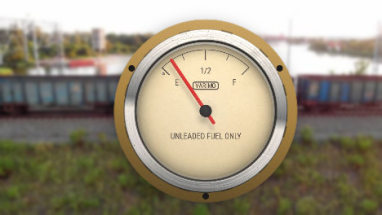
0.125
